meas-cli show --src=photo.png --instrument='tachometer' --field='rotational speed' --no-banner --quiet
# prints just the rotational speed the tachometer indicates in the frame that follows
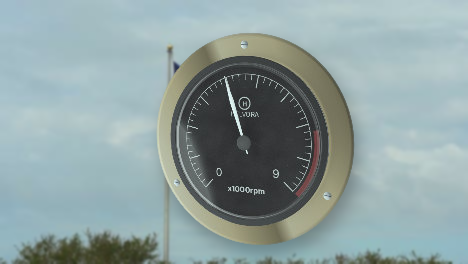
4000 rpm
